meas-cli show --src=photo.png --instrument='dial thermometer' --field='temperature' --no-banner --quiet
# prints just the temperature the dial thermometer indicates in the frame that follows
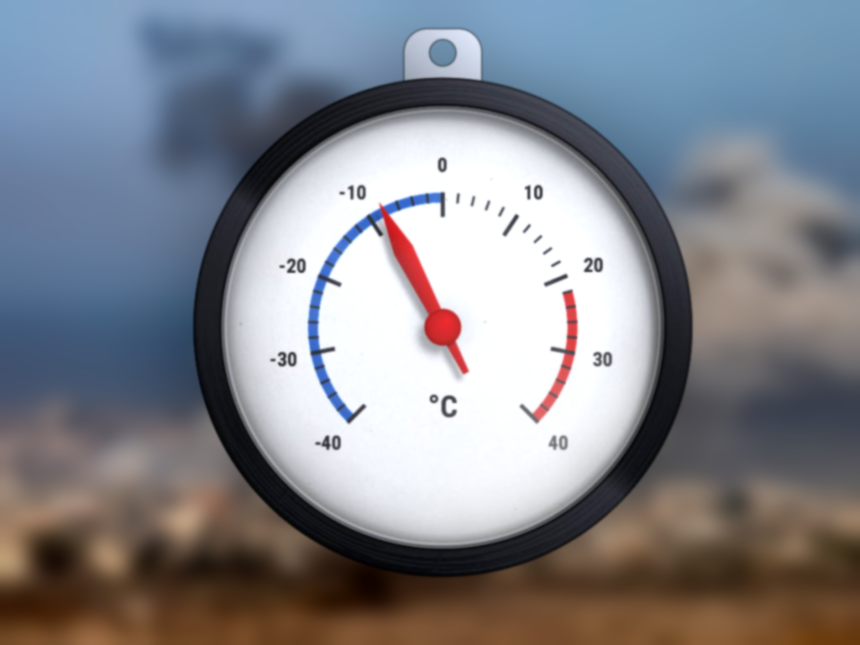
-8 °C
